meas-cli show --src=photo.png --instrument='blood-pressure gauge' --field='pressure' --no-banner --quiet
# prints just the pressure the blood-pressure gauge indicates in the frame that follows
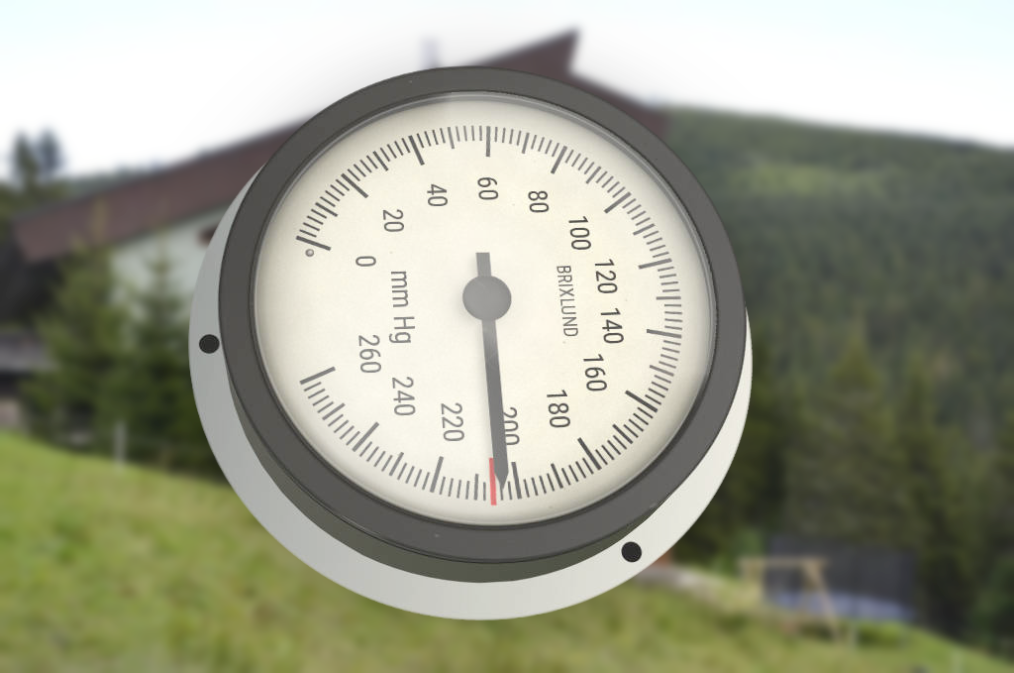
204 mmHg
